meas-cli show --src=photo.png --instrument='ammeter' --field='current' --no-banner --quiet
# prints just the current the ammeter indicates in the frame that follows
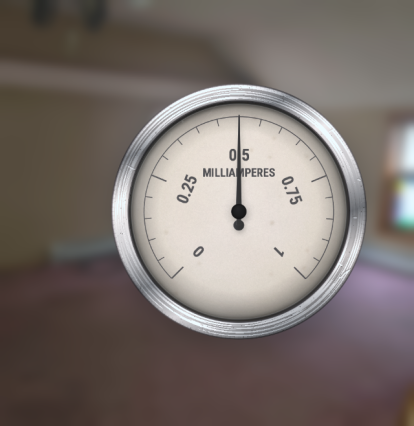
0.5 mA
